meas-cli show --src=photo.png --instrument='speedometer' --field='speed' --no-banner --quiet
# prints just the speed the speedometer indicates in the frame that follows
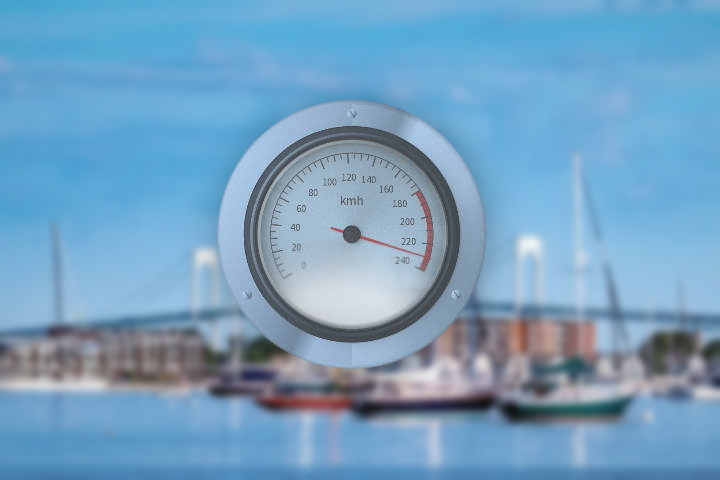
230 km/h
